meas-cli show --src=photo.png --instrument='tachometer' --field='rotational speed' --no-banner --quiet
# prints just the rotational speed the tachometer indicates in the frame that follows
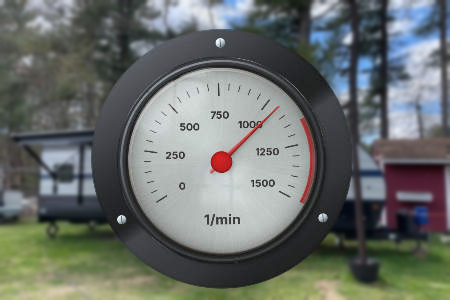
1050 rpm
